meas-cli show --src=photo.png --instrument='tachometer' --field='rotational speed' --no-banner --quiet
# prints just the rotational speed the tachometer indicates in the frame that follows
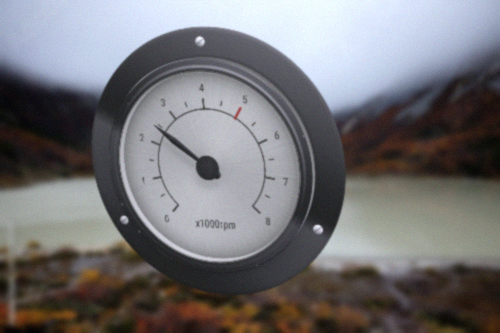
2500 rpm
